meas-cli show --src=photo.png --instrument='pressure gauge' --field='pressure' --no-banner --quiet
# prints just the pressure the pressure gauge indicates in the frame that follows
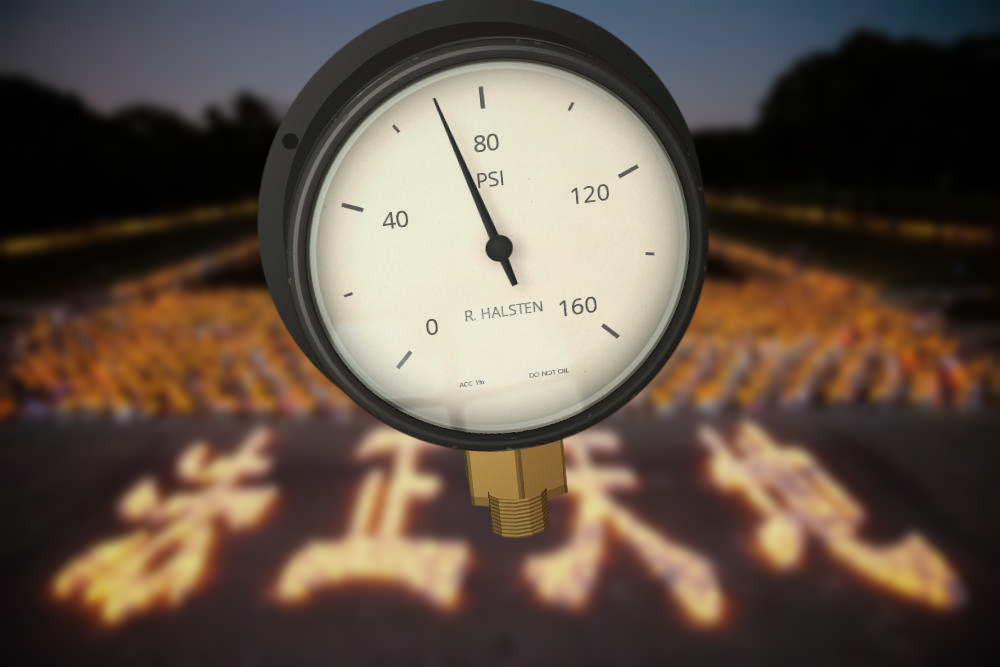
70 psi
